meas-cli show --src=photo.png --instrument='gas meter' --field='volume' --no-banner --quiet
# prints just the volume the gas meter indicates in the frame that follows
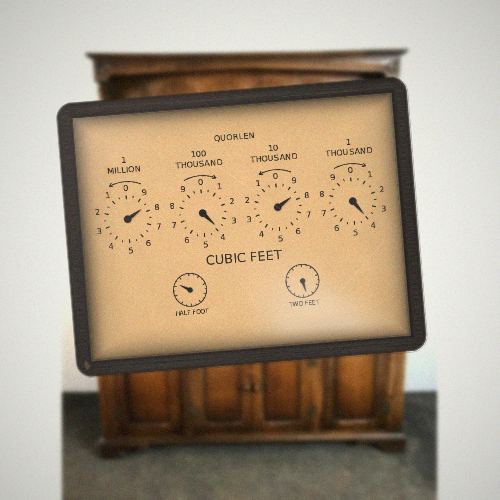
838400 ft³
